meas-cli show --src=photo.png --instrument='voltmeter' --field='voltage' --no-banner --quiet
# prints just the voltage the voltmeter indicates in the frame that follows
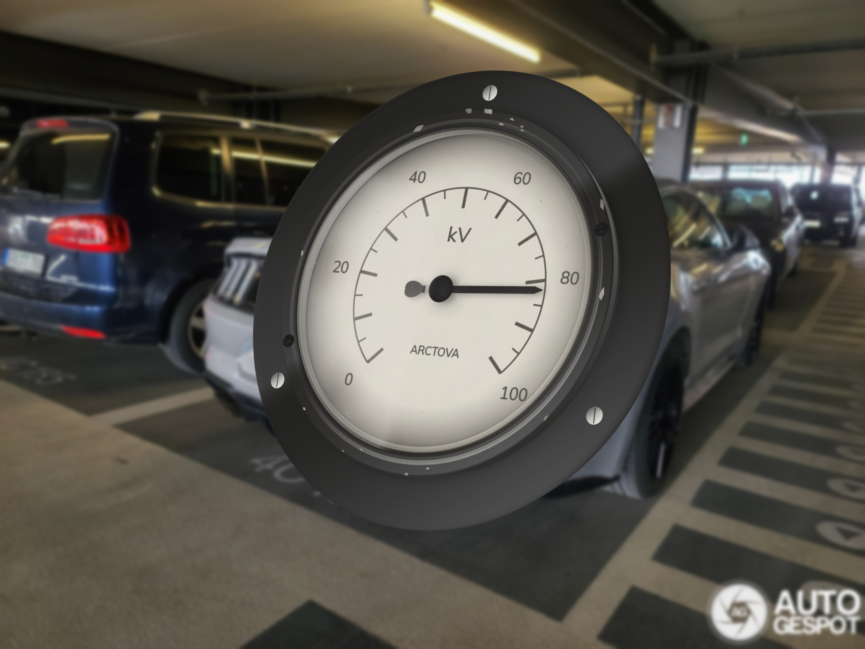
82.5 kV
